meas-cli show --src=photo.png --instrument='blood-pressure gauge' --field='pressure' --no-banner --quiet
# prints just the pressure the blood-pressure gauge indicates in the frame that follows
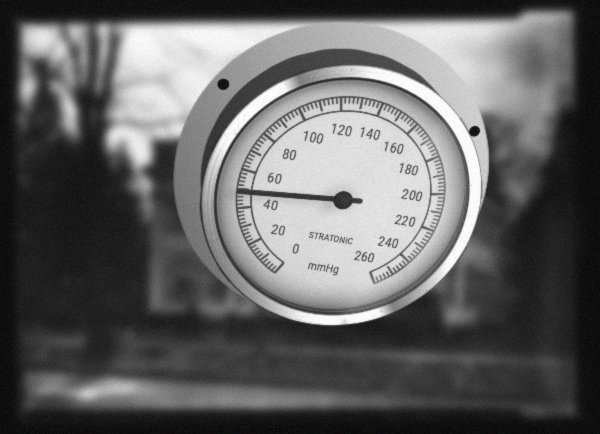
50 mmHg
